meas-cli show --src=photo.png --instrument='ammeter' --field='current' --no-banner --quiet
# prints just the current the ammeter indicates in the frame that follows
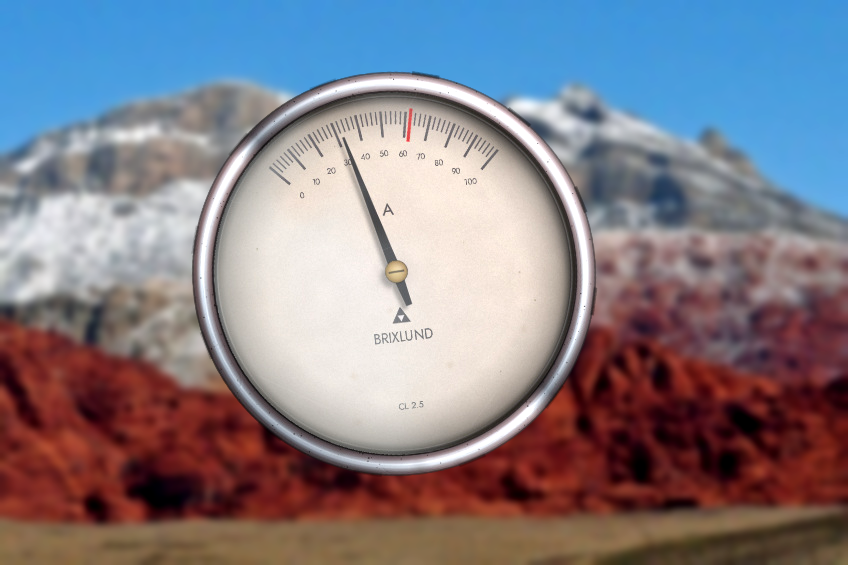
32 A
